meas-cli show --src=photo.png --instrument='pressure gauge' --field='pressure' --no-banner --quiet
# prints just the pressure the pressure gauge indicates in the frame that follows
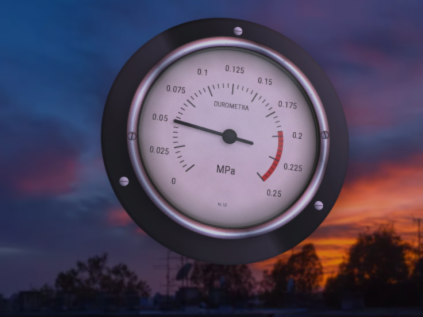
0.05 MPa
